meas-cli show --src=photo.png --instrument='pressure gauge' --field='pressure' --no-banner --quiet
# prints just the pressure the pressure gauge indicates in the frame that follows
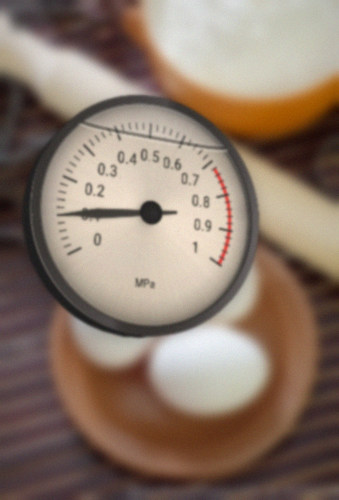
0.1 MPa
